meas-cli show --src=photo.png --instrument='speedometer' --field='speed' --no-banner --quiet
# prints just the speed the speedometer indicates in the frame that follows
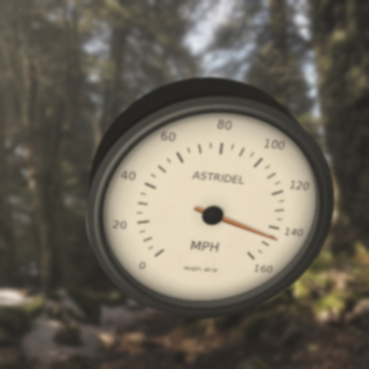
145 mph
